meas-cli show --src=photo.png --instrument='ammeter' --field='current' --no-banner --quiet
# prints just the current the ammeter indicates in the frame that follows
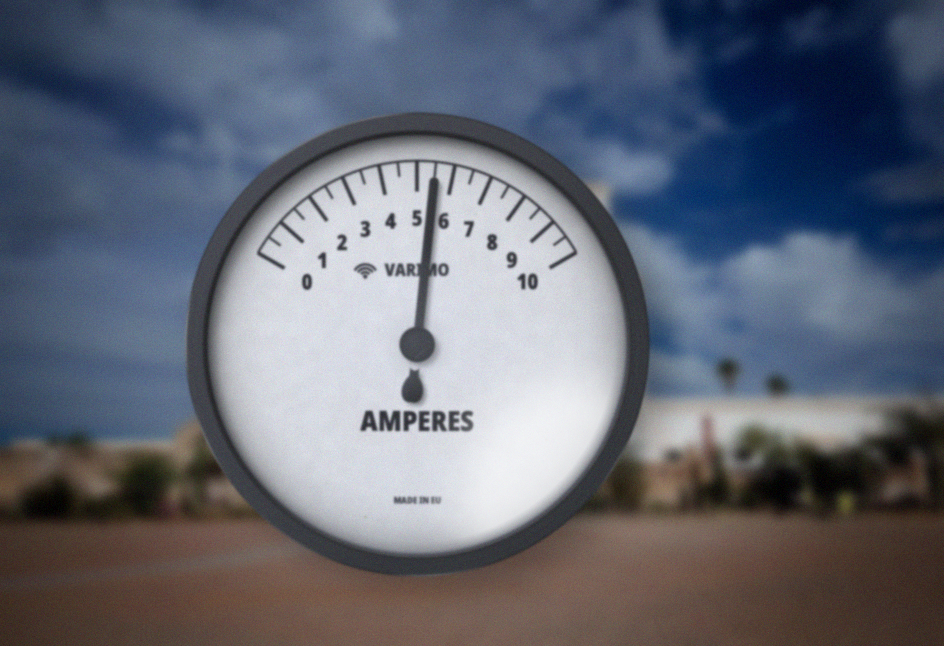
5.5 A
